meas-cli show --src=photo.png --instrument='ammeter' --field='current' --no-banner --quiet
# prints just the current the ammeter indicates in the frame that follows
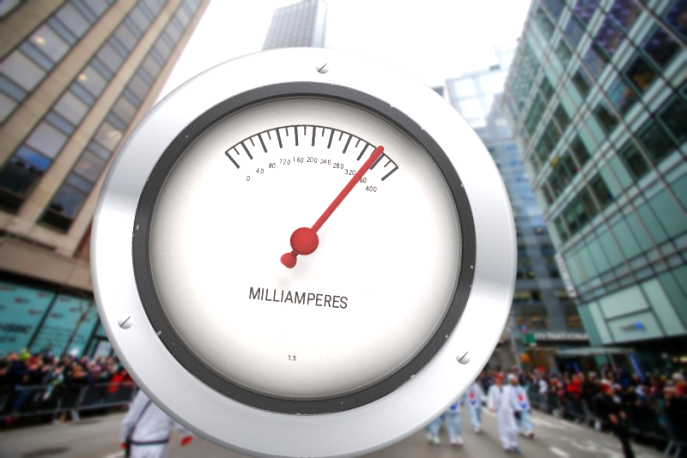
350 mA
